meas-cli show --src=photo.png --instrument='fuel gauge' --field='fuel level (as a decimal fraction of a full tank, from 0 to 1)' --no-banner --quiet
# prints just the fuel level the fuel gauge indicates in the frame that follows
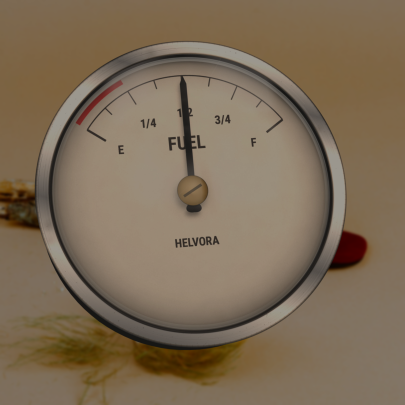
0.5
